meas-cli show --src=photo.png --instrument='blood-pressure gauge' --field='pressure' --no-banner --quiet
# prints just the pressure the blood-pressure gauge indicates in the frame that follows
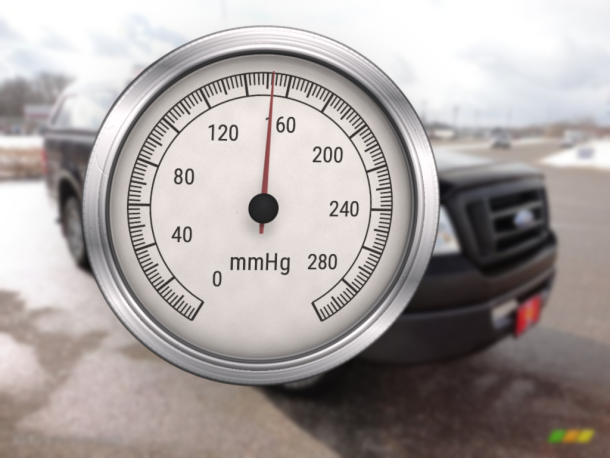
152 mmHg
